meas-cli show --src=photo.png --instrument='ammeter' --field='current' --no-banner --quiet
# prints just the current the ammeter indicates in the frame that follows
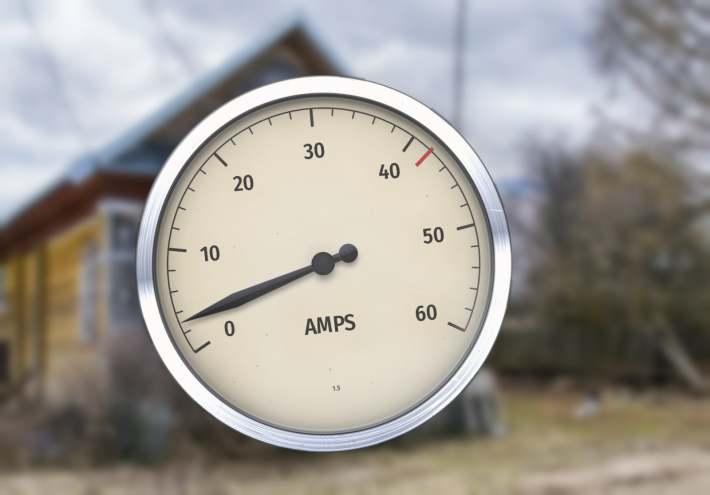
3 A
